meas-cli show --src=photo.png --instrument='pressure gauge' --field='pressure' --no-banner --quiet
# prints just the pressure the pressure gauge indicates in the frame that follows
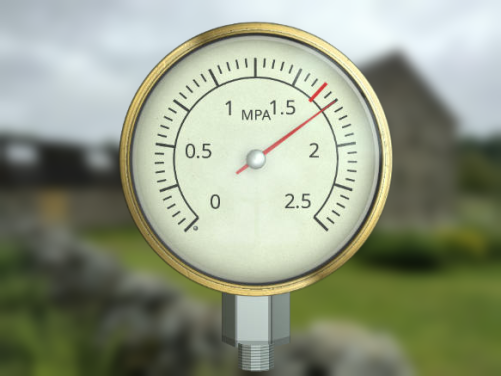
1.75 MPa
